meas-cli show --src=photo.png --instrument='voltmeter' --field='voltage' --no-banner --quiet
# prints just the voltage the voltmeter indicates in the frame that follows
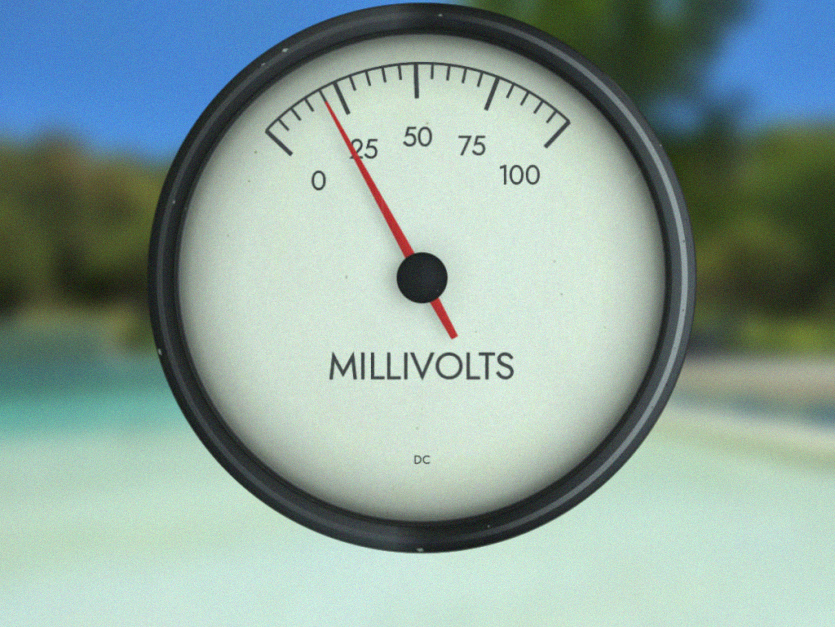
20 mV
